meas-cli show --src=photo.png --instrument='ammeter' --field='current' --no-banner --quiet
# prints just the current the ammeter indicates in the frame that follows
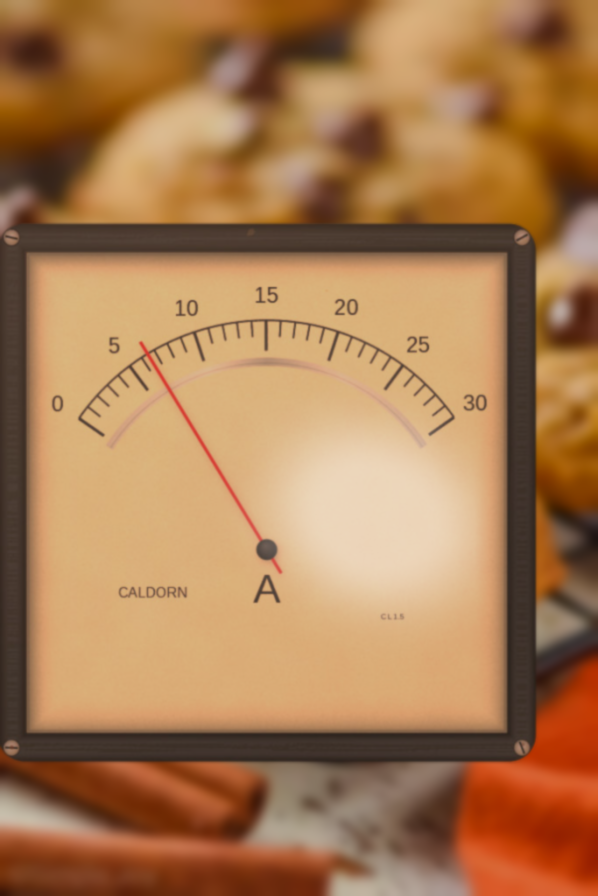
6.5 A
